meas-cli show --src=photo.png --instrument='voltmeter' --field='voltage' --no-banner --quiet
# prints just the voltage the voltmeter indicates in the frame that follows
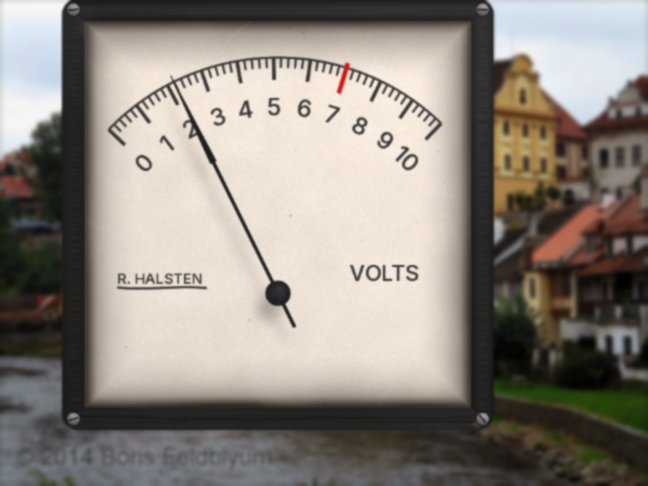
2.2 V
